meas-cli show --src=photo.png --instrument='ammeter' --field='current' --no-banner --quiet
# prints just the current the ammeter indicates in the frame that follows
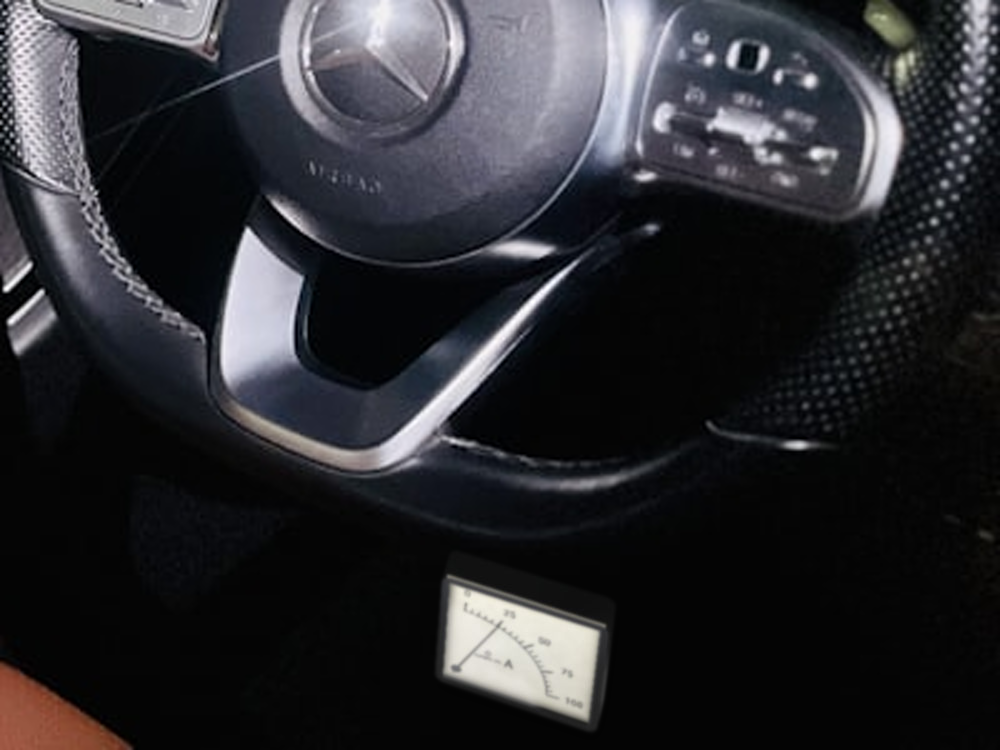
25 A
